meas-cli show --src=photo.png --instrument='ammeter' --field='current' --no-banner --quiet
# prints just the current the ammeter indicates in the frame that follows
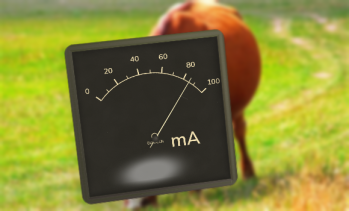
85 mA
